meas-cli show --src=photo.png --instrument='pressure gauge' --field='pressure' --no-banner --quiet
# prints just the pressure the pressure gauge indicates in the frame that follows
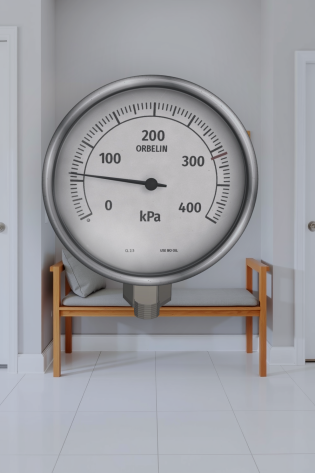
60 kPa
